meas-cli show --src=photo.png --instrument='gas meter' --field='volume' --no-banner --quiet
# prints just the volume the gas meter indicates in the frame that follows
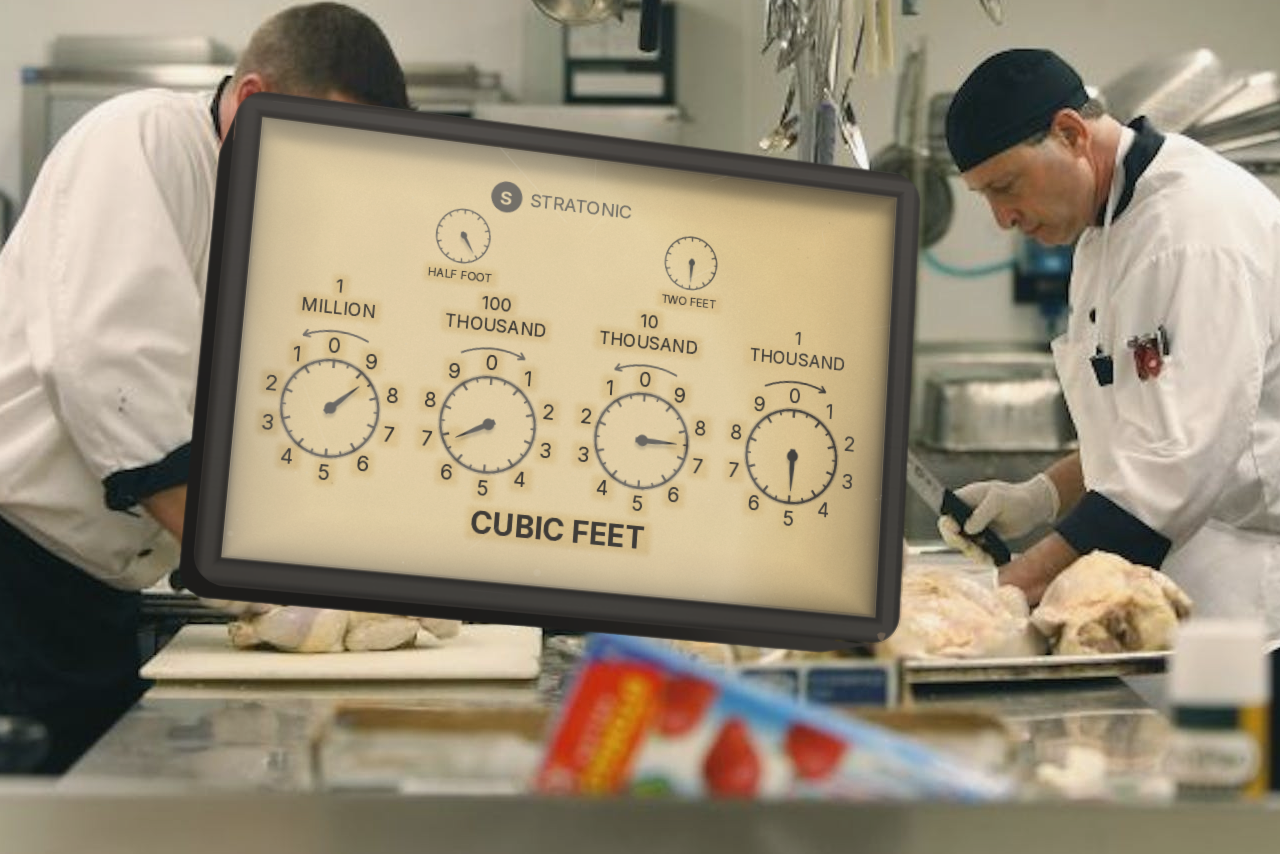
867500 ft³
